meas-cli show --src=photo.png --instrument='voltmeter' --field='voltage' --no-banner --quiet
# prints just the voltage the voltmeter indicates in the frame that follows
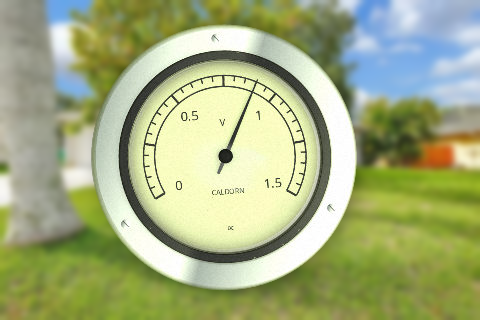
0.9 V
